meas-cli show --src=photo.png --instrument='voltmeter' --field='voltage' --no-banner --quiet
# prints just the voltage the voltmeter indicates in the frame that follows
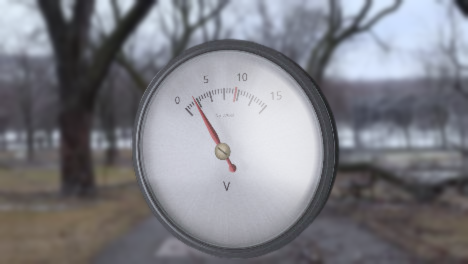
2.5 V
